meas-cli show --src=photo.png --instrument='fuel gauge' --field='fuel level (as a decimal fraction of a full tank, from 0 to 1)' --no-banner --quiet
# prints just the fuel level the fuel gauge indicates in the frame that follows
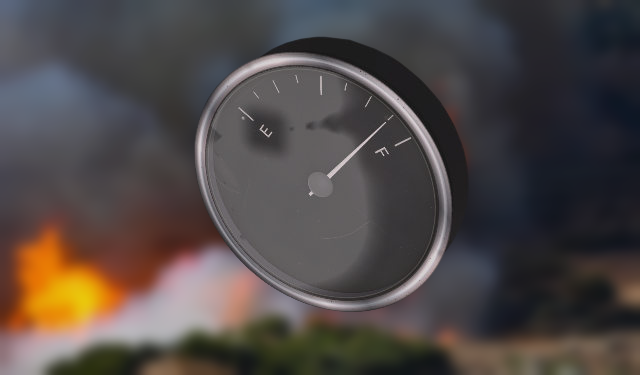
0.875
